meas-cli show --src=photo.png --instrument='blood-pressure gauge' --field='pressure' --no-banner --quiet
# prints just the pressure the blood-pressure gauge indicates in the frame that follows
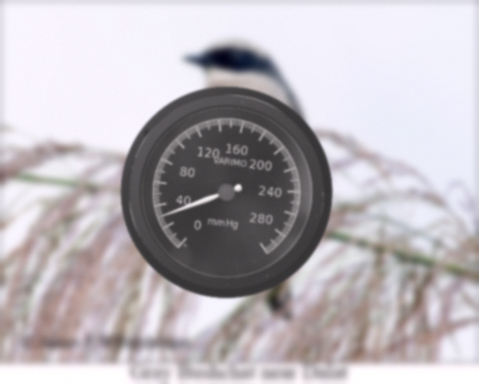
30 mmHg
